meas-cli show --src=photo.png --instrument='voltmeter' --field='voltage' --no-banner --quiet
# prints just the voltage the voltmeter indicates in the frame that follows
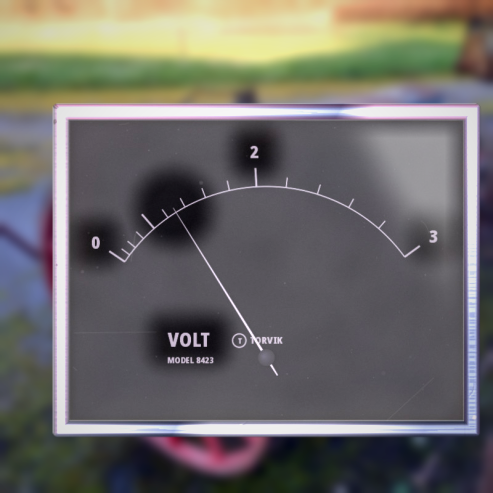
1.3 V
